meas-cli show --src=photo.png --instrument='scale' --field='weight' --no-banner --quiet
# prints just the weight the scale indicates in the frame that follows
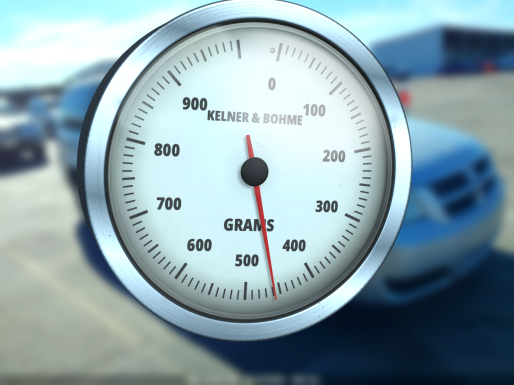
460 g
